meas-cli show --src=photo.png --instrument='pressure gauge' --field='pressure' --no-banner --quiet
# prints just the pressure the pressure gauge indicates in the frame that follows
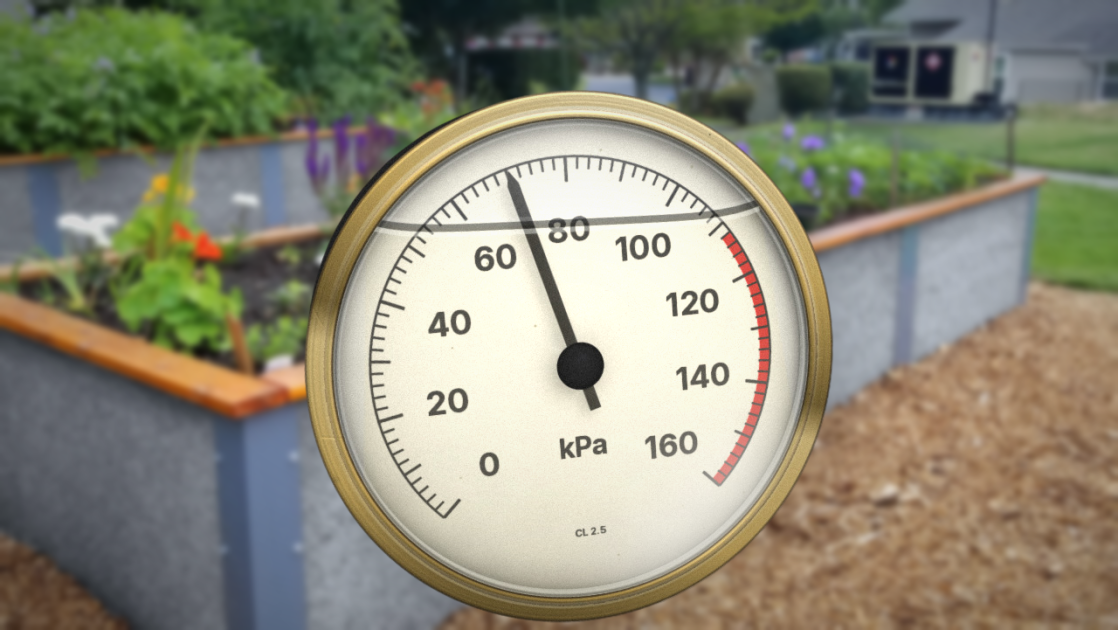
70 kPa
